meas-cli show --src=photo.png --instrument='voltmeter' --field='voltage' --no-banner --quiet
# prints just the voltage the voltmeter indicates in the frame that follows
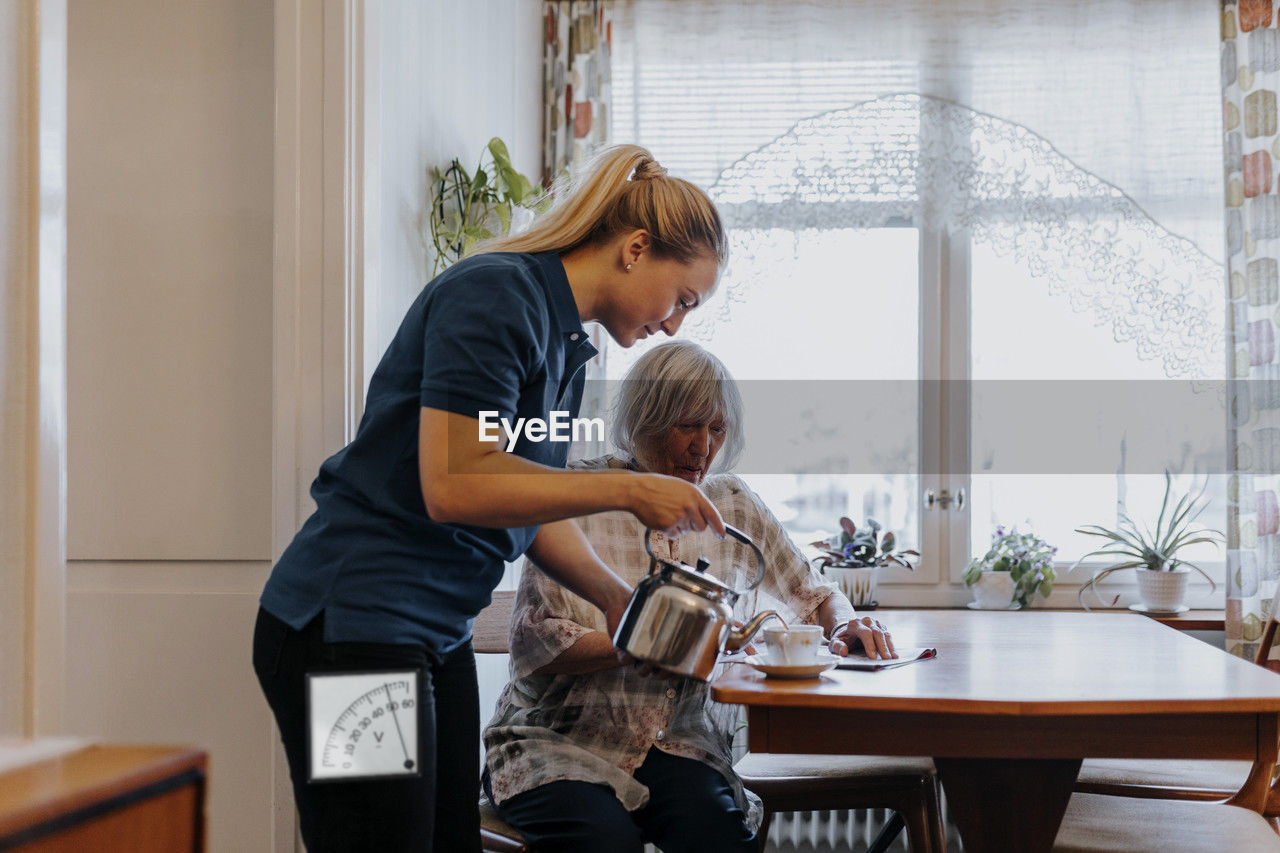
50 V
